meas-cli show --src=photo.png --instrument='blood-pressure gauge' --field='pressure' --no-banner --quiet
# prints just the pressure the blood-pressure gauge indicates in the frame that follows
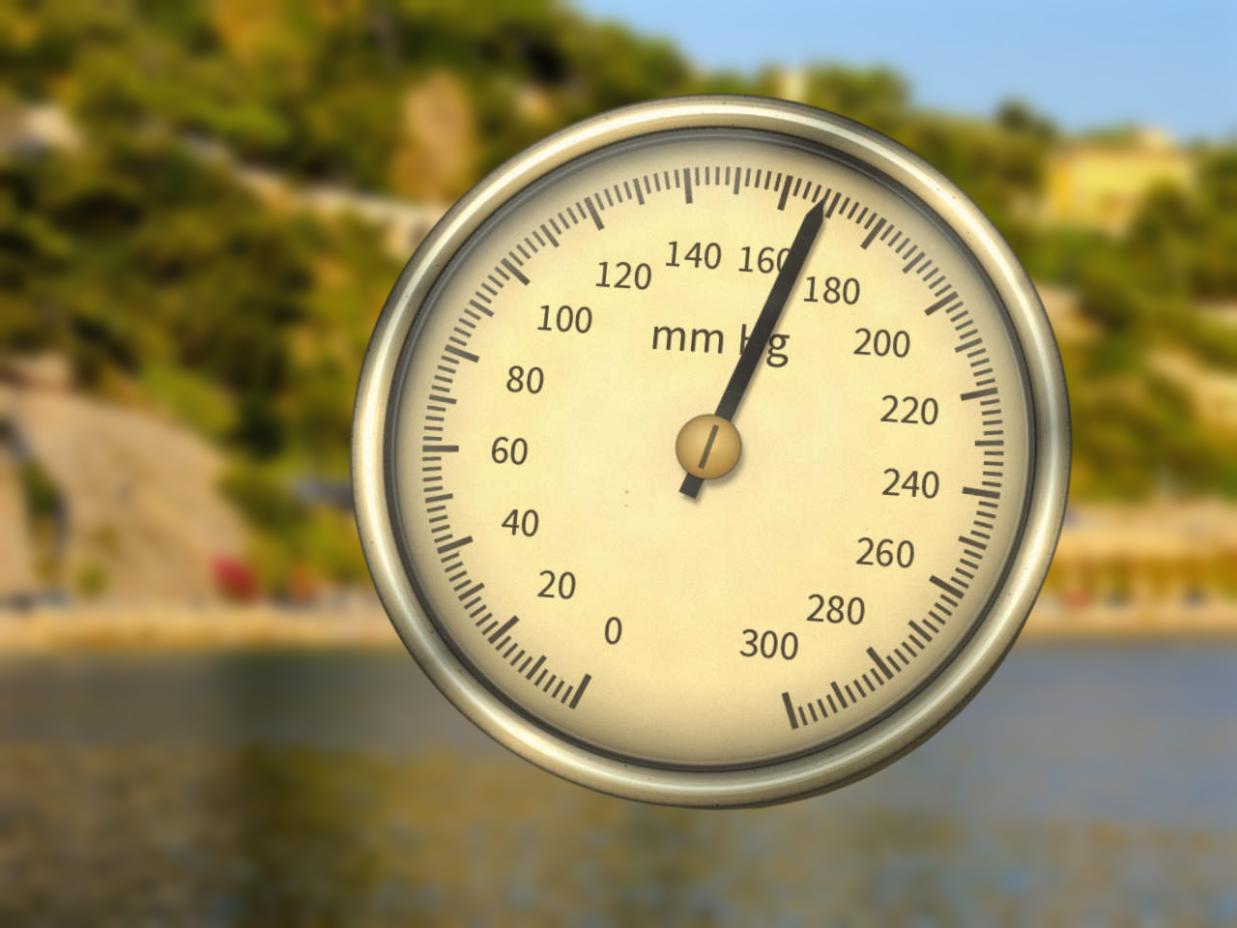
168 mmHg
